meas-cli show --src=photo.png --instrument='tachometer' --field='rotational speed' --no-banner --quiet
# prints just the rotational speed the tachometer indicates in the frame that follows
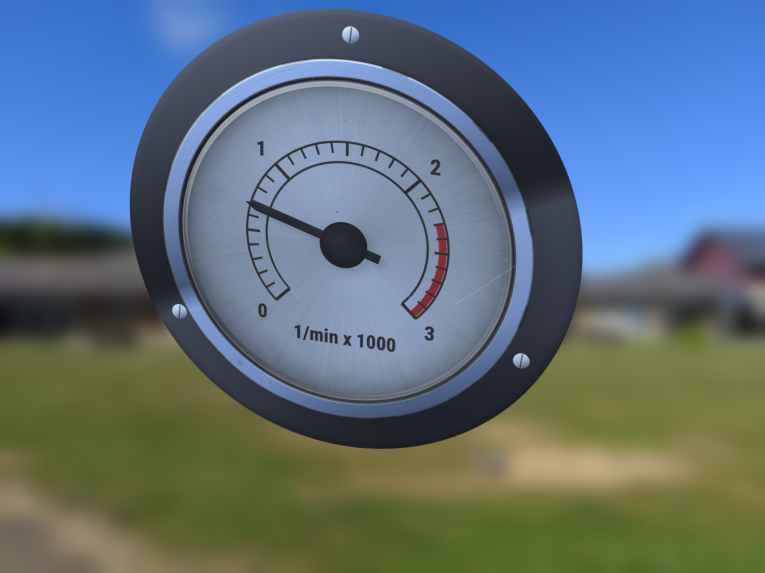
700 rpm
